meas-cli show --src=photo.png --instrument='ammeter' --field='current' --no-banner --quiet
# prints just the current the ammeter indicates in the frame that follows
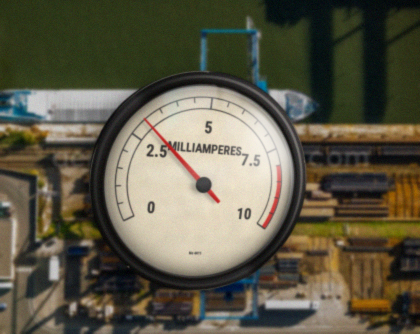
3 mA
